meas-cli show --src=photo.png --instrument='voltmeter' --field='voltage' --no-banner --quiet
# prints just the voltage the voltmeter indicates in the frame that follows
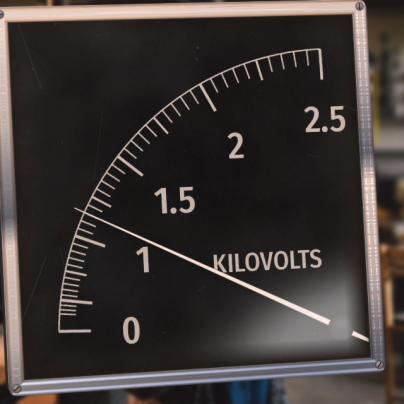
1.15 kV
